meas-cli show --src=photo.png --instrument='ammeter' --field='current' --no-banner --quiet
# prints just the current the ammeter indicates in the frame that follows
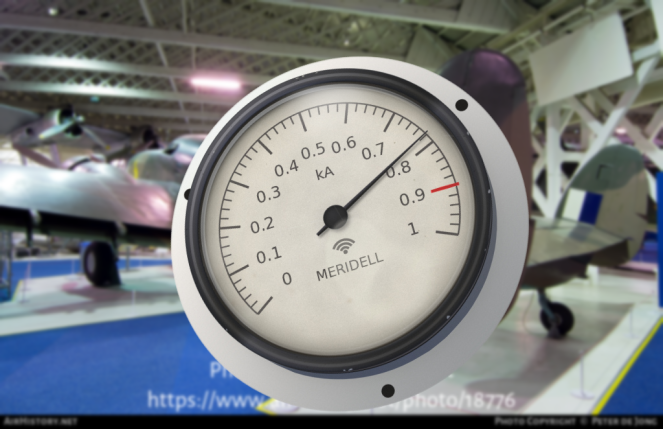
0.78 kA
